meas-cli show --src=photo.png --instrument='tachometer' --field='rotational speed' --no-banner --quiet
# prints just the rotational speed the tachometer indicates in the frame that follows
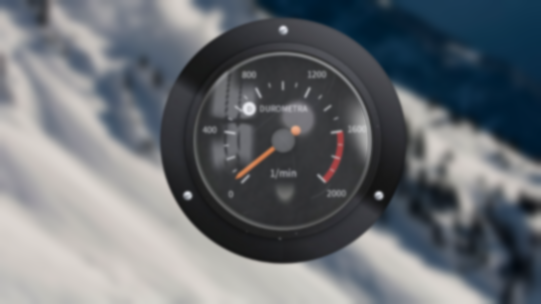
50 rpm
